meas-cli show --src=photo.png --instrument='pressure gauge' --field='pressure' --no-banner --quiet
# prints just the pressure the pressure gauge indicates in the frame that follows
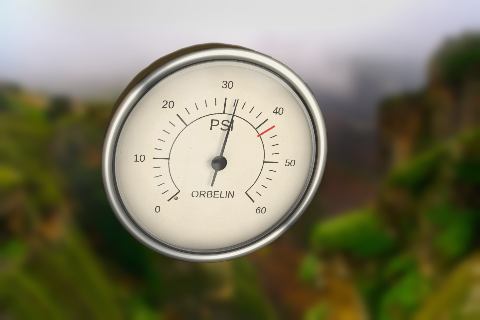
32 psi
